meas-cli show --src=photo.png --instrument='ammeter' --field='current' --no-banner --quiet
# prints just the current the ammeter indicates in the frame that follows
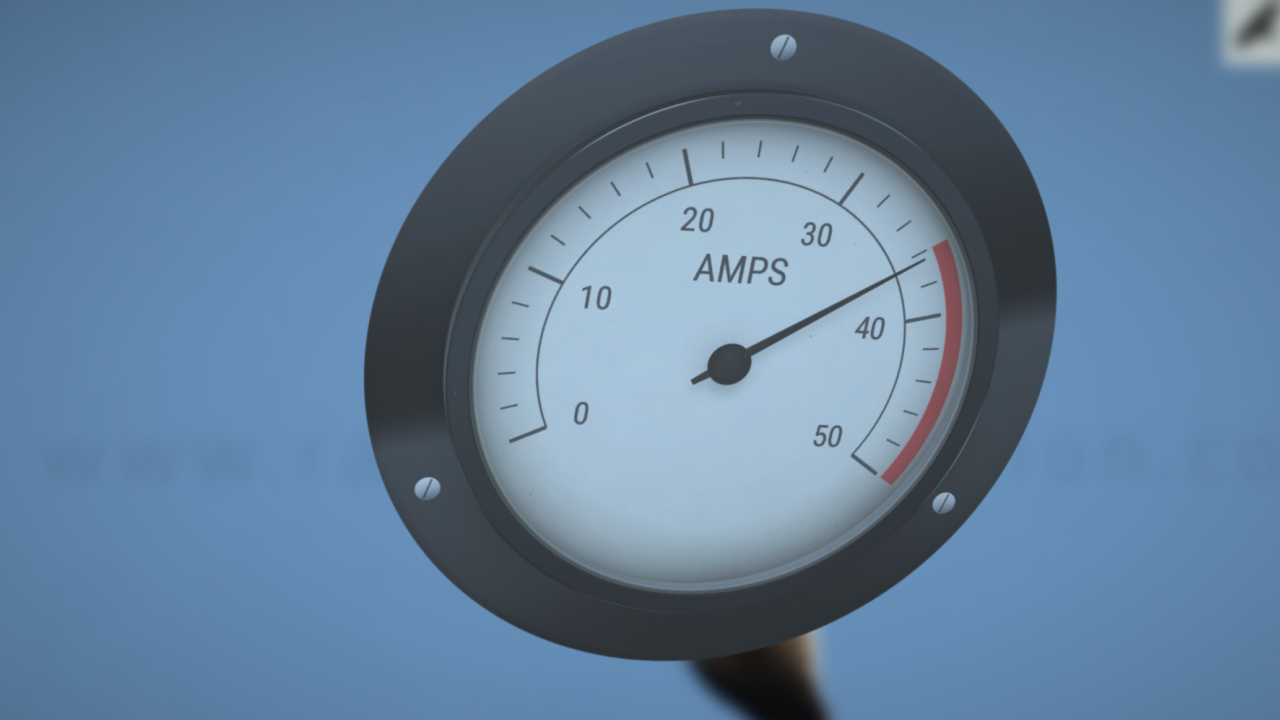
36 A
